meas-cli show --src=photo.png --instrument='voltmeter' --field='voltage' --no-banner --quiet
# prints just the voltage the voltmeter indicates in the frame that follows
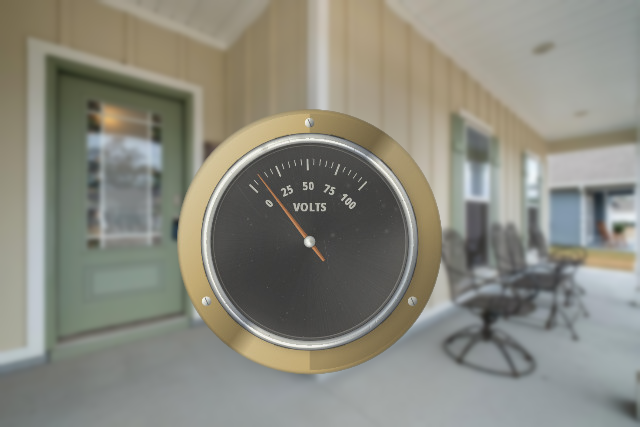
10 V
